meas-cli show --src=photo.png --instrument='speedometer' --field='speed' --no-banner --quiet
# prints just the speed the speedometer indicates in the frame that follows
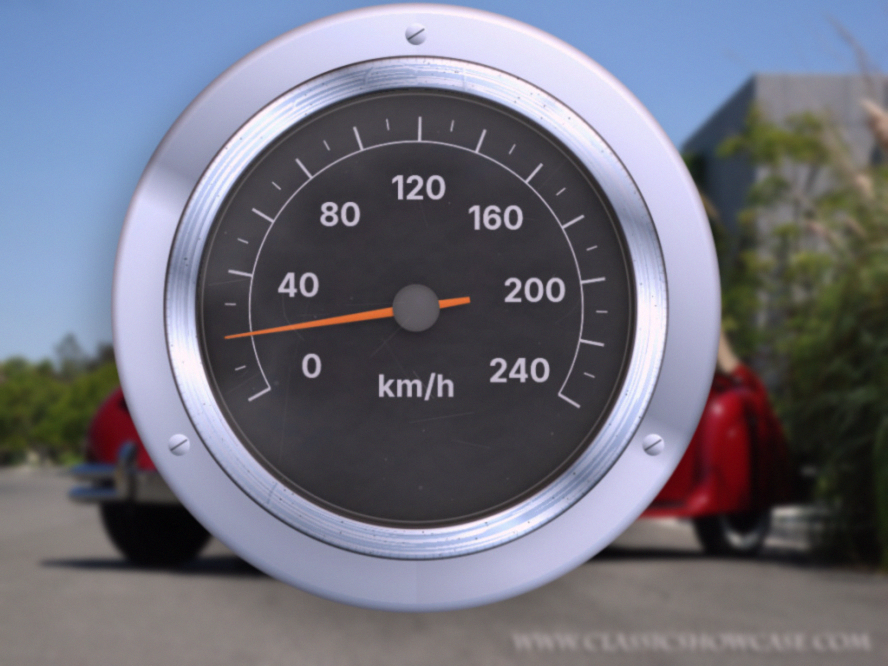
20 km/h
